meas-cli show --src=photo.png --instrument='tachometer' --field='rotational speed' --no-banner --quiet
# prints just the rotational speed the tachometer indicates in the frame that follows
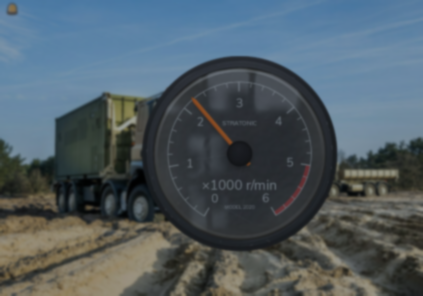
2200 rpm
